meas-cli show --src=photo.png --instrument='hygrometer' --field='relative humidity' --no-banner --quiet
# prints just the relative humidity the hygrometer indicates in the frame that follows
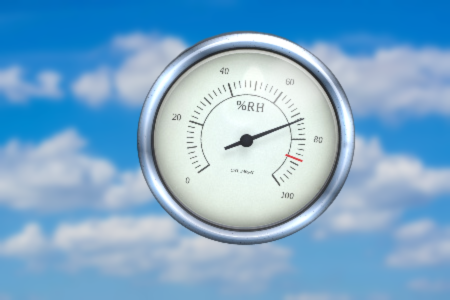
72 %
